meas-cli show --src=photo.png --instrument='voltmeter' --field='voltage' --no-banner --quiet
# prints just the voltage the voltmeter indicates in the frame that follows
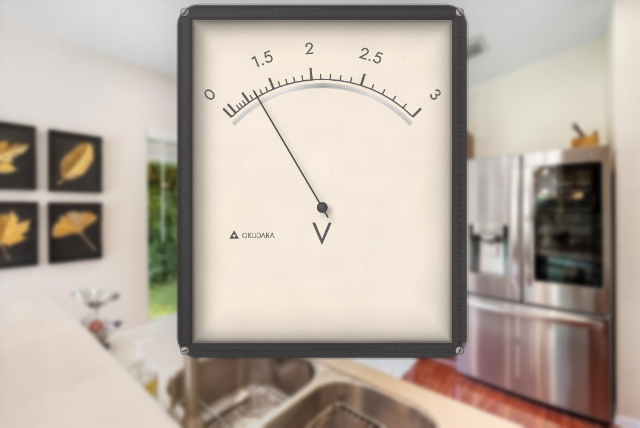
1.2 V
